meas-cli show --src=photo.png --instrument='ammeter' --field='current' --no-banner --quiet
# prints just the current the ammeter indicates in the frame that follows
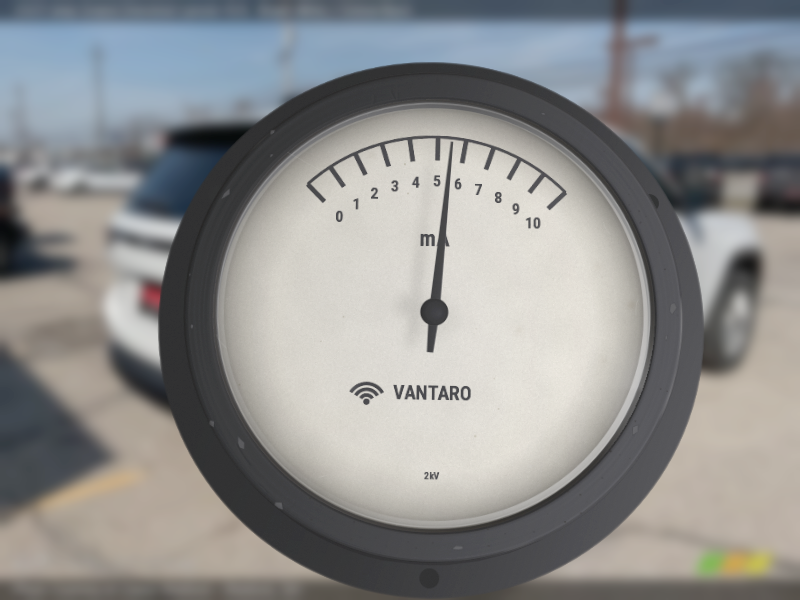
5.5 mA
